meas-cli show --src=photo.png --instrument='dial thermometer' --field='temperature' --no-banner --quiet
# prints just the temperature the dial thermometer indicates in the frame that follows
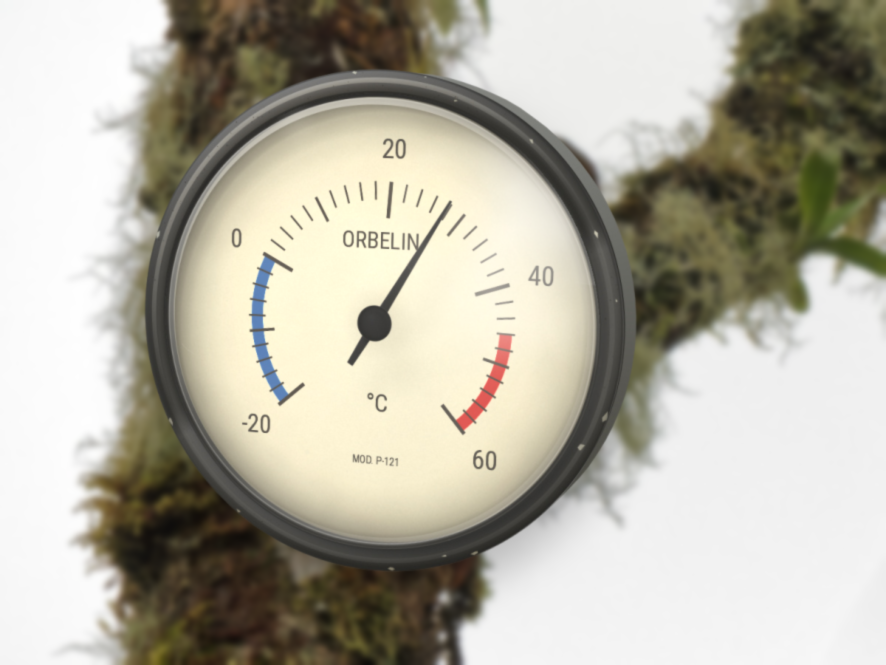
28 °C
